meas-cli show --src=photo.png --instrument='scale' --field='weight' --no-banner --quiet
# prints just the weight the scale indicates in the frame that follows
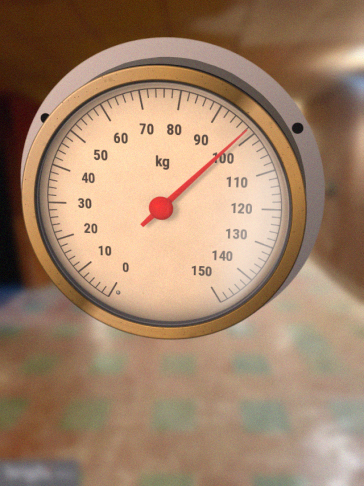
98 kg
